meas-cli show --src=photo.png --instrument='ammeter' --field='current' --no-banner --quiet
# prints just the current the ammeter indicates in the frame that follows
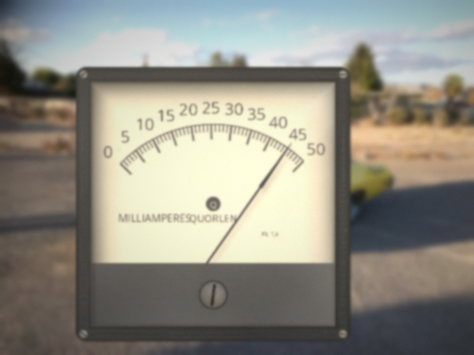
45 mA
